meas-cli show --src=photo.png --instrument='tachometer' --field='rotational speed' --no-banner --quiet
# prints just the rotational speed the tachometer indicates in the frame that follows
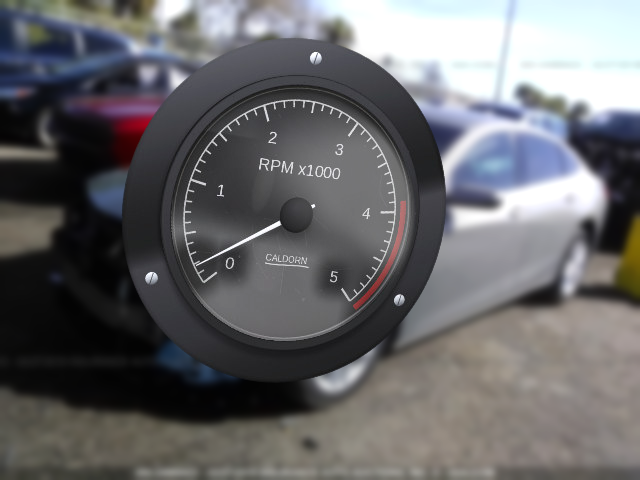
200 rpm
